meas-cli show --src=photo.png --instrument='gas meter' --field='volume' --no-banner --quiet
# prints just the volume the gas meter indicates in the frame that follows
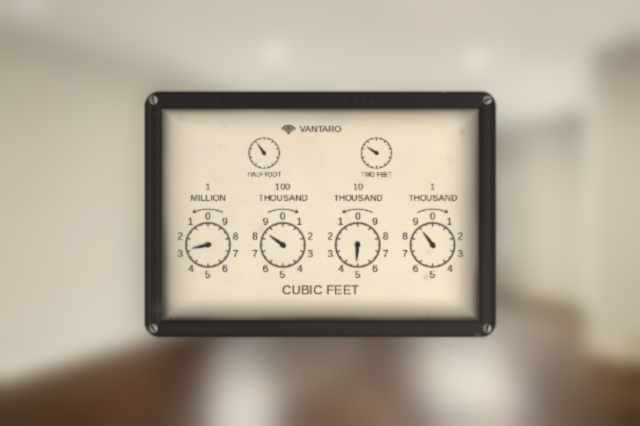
284900 ft³
